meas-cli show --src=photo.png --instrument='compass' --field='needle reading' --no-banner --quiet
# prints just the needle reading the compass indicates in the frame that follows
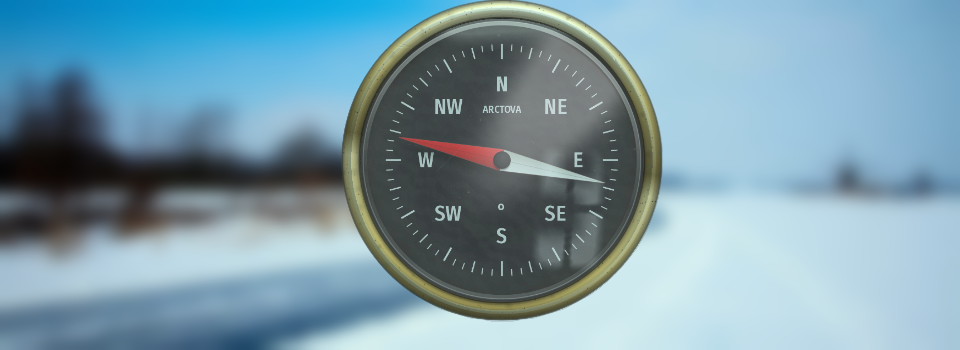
282.5 °
